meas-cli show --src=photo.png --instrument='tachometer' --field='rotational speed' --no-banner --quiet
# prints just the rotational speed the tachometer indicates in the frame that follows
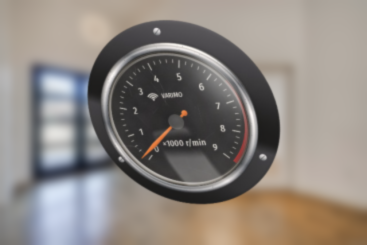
200 rpm
